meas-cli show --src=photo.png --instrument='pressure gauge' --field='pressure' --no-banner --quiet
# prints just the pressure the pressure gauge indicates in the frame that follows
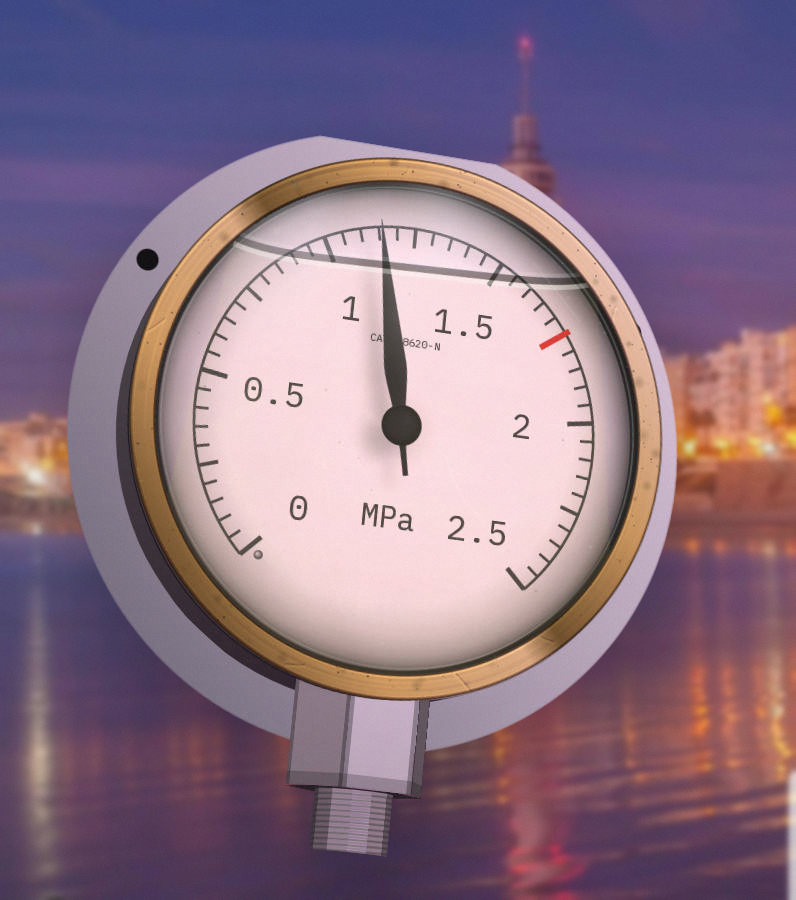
1.15 MPa
